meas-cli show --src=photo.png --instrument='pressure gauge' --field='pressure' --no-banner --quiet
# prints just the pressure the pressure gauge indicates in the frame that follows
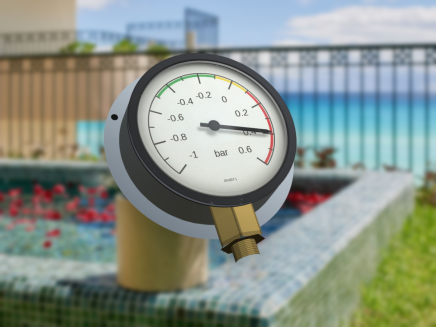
0.4 bar
